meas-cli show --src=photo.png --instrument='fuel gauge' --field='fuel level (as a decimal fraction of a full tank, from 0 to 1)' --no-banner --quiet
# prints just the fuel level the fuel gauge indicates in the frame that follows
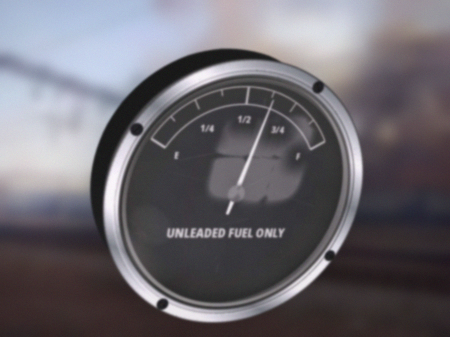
0.625
